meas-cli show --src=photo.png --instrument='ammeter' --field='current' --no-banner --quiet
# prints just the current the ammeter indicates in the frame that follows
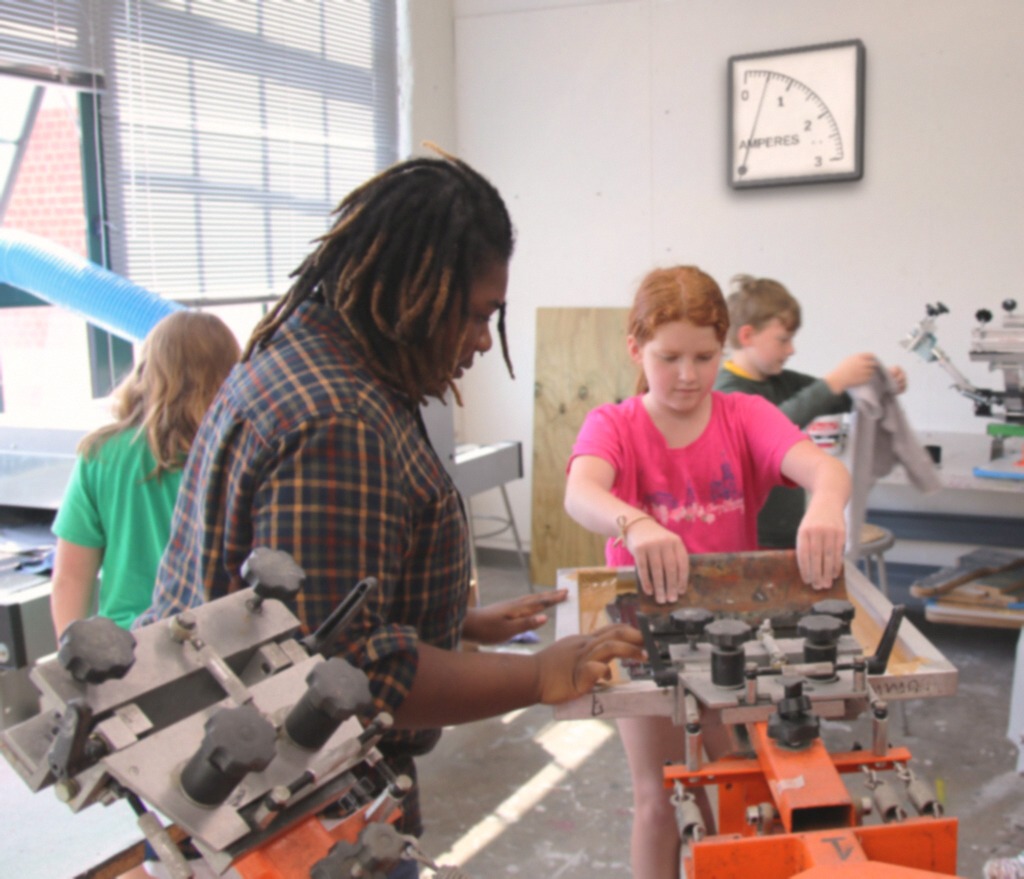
0.5 A
